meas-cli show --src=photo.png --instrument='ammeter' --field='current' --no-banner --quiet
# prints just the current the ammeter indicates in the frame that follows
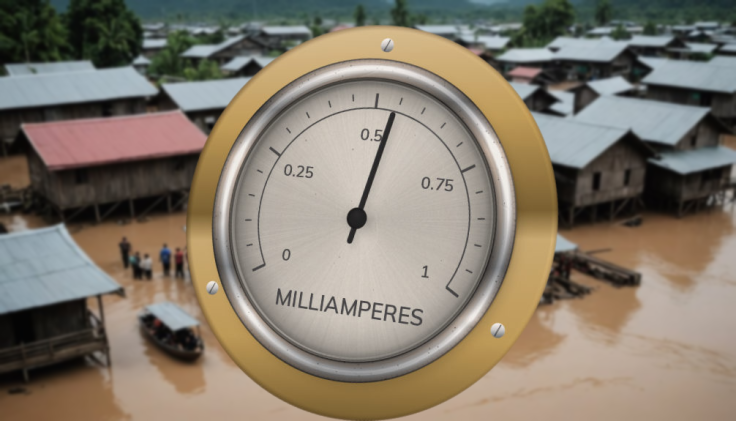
0.55 mA
